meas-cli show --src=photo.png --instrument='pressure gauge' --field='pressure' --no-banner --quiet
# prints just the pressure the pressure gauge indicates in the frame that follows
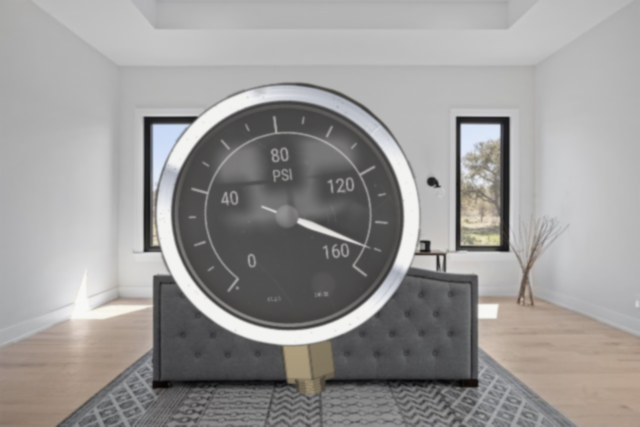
150 psi
